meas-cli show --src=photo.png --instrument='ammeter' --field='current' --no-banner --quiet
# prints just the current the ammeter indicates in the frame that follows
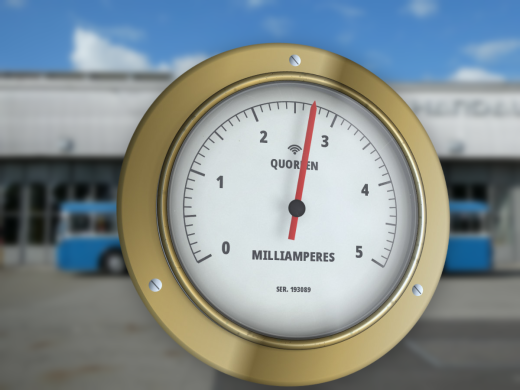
2.7 mA
